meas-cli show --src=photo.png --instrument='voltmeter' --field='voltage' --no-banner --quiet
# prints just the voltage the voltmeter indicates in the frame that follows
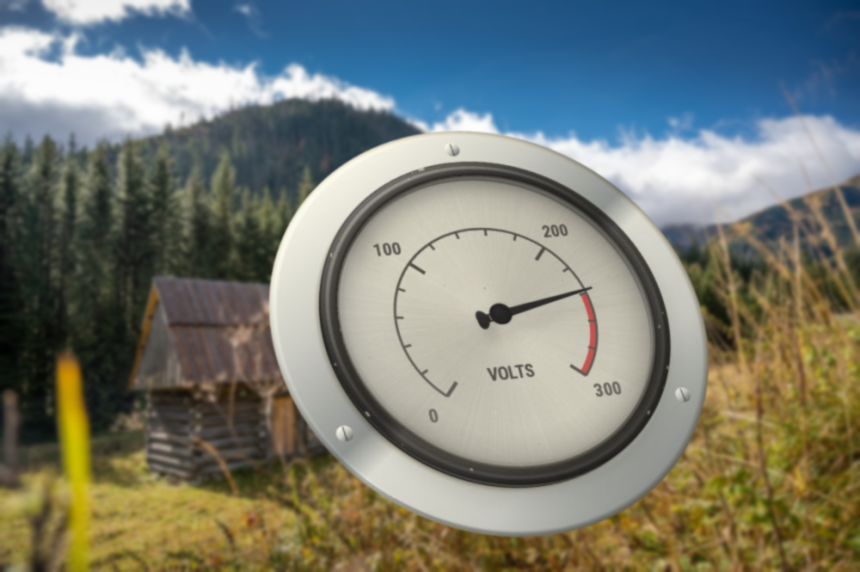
240 V
